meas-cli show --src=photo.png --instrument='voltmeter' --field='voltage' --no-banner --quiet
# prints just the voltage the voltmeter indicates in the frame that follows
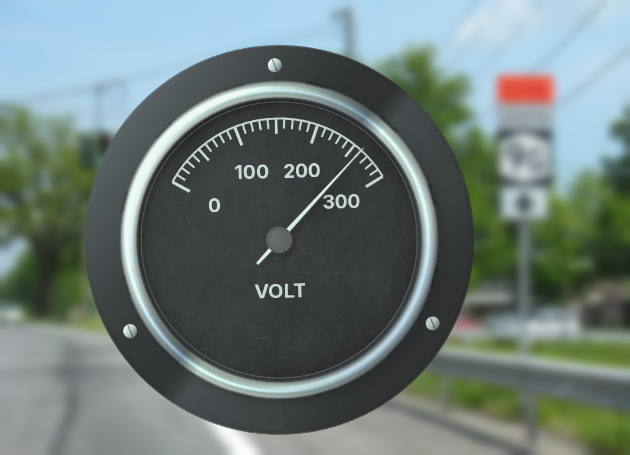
260 V
